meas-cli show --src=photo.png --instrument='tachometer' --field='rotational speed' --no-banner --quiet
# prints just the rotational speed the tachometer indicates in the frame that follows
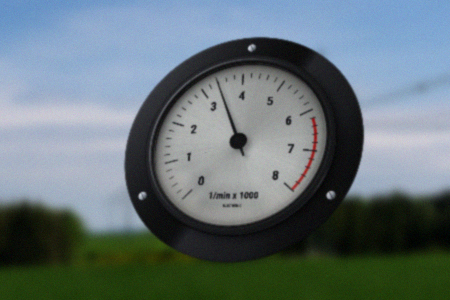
3400 rpm
